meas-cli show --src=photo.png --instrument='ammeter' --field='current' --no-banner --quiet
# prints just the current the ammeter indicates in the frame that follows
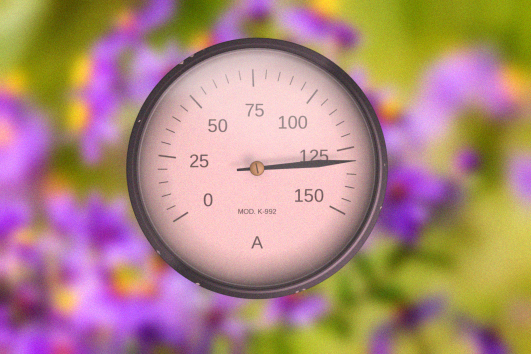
130 A
